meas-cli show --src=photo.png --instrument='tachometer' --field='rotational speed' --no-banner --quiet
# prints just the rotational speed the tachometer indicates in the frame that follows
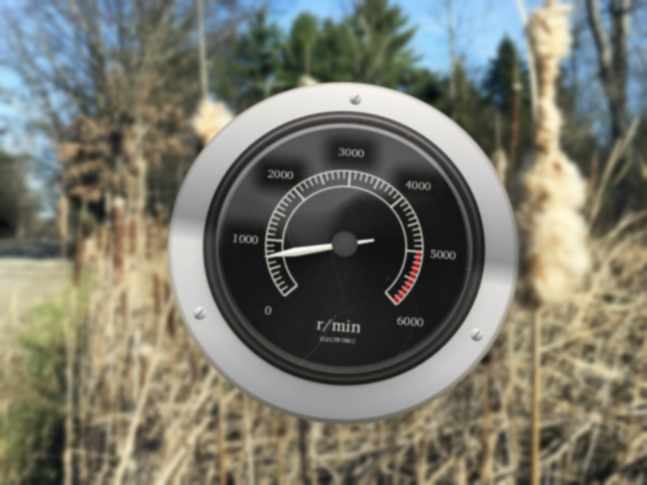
700 rpm
